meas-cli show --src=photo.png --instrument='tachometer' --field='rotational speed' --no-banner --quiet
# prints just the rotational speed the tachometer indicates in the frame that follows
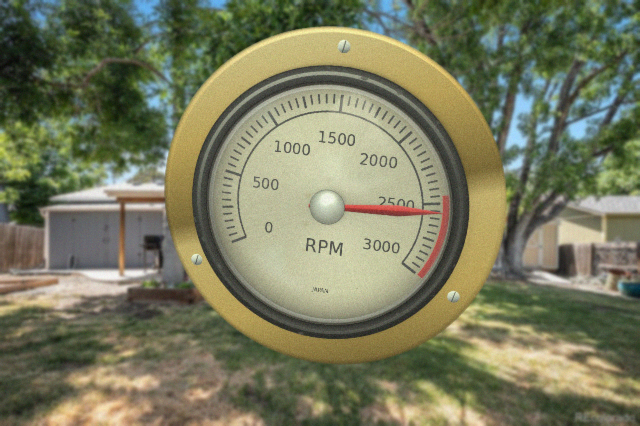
2550 rpm
